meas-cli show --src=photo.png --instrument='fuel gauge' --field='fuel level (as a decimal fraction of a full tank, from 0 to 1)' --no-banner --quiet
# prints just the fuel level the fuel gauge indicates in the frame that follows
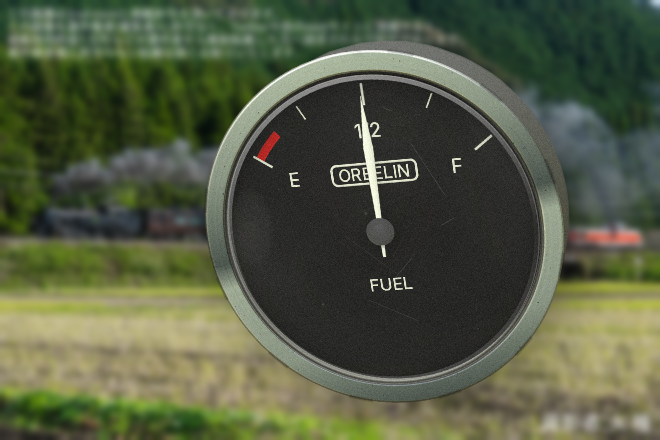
0.5
